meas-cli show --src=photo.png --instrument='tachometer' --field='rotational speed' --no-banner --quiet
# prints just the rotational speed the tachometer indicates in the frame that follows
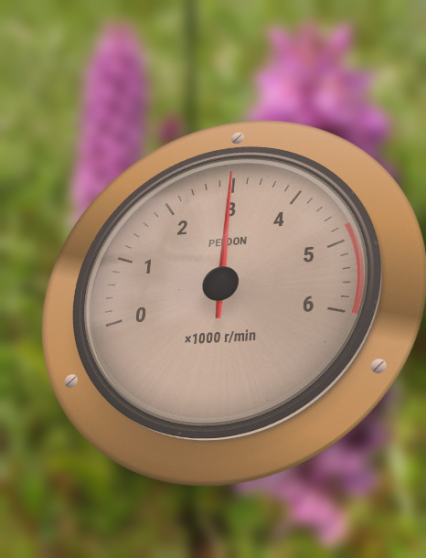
3000 rpm
